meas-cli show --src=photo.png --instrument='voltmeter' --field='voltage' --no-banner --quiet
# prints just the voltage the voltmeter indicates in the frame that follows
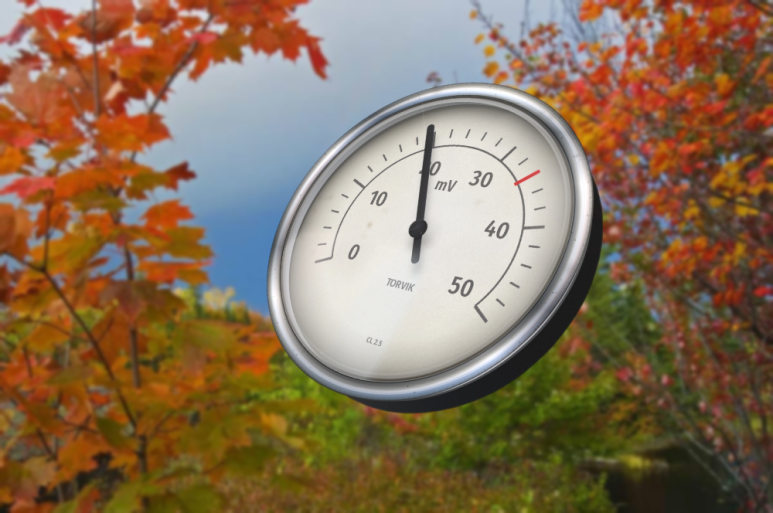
20 mV
